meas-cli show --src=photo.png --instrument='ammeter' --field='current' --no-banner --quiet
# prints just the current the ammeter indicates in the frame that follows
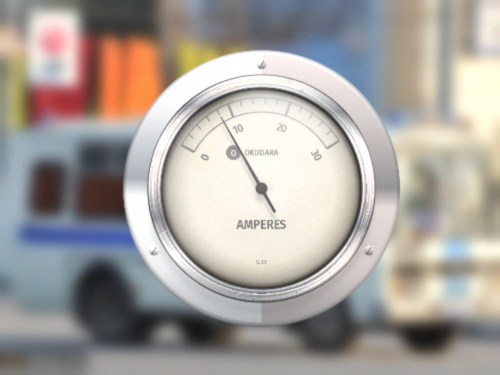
8 A
